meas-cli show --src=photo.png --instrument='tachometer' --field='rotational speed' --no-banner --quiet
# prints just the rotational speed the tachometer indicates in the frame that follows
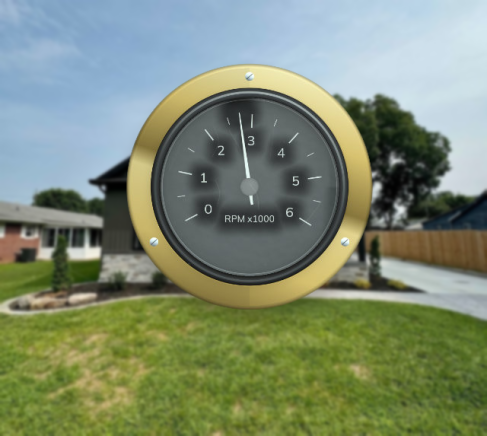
2750 rpm
